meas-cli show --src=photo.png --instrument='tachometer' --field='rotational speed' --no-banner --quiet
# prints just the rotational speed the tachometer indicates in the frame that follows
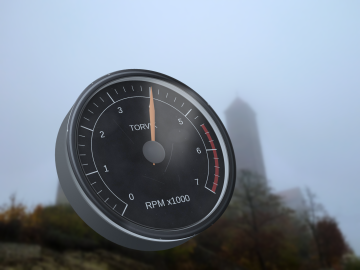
4000 rpm
